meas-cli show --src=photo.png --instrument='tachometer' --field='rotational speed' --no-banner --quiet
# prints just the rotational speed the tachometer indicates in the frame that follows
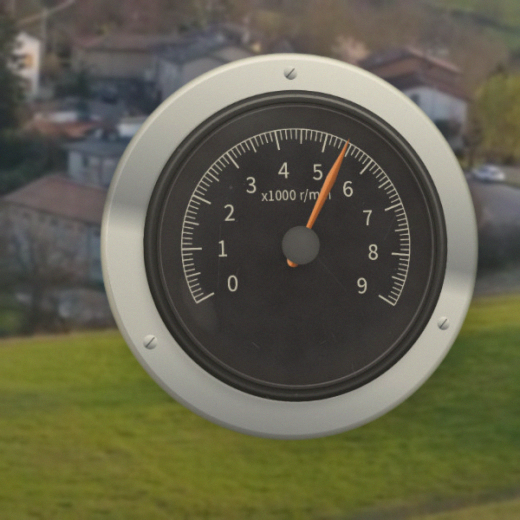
5400 rpm
